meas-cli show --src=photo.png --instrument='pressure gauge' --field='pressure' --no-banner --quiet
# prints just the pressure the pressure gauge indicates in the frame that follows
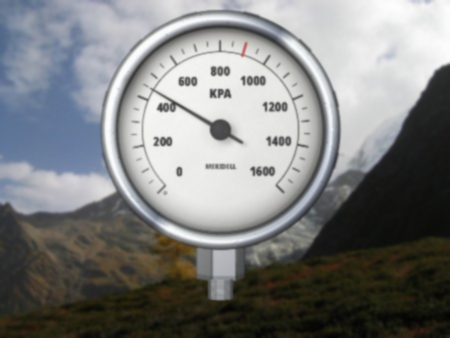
450 kPa
